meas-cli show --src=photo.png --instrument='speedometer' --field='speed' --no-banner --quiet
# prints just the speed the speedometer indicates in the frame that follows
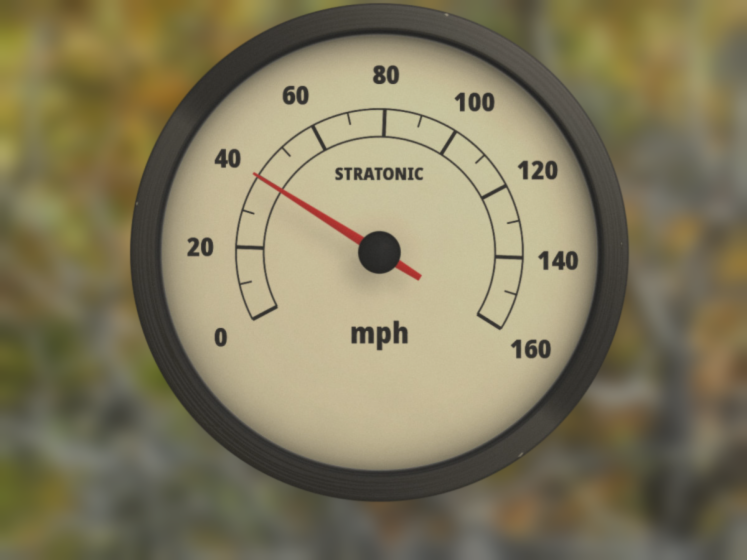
40 mph
